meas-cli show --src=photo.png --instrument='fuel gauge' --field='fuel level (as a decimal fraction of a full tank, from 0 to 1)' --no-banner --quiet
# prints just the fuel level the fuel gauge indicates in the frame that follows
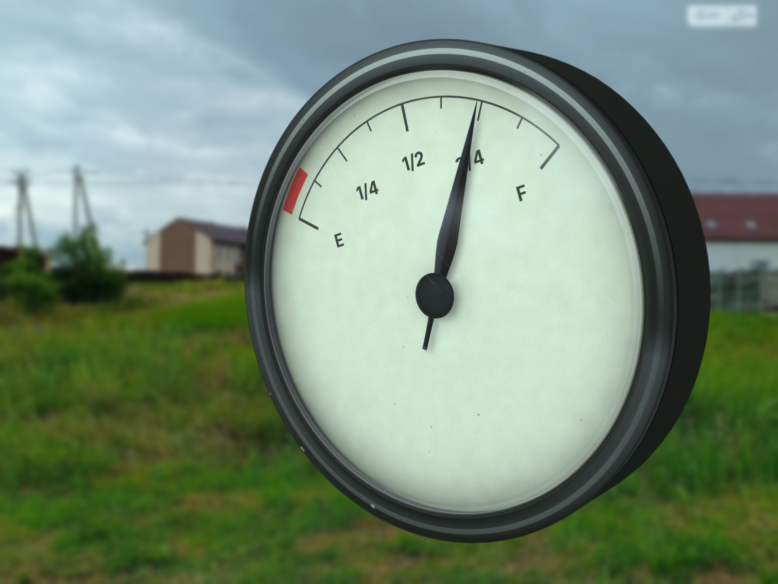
0.75
